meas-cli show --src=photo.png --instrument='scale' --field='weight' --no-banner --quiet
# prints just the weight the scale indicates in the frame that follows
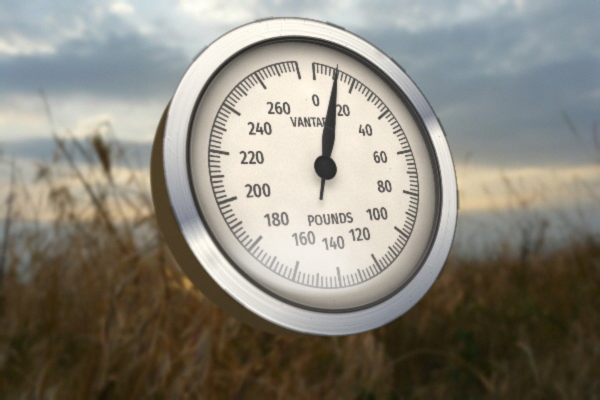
10 lb
